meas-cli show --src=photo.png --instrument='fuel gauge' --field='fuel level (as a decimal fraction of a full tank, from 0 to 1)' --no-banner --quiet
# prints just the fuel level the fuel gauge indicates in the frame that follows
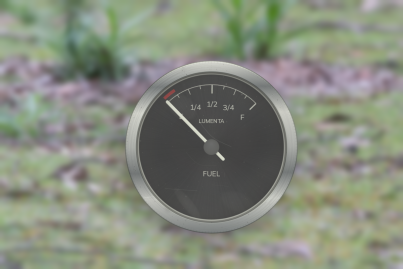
0
